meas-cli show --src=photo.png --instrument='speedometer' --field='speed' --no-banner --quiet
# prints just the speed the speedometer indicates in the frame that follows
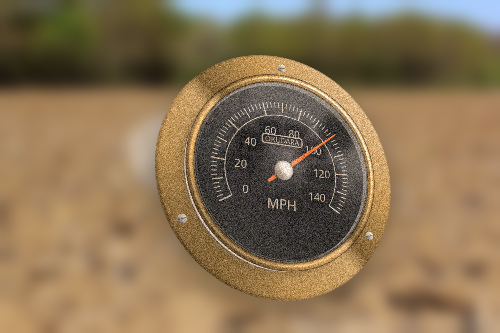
100 mph
